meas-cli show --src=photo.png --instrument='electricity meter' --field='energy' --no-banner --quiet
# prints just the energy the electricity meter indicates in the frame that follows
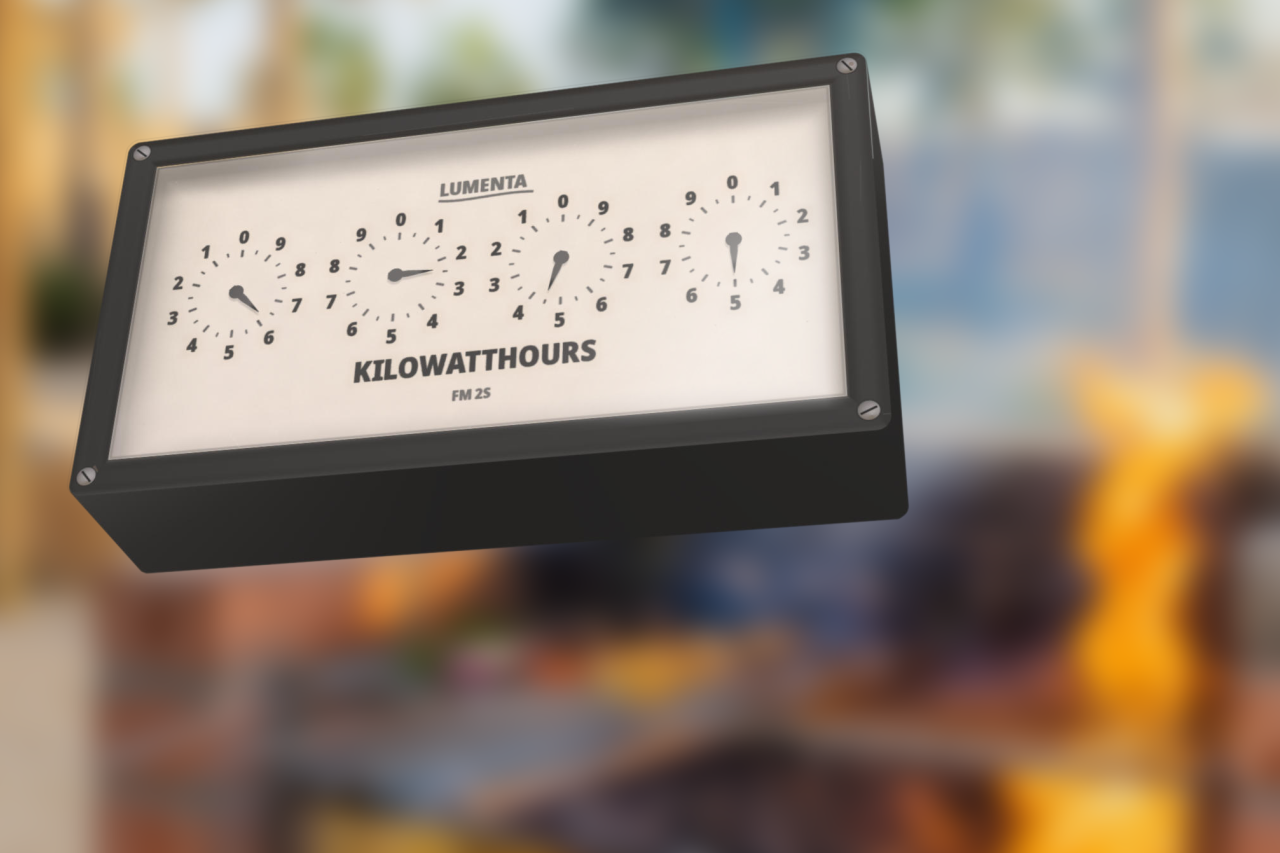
6245 kWh
